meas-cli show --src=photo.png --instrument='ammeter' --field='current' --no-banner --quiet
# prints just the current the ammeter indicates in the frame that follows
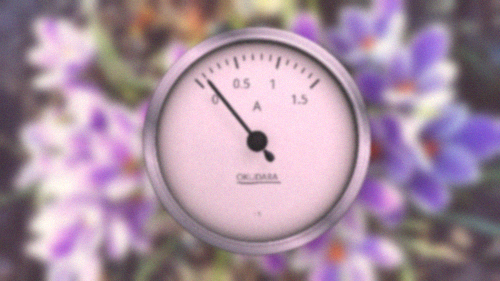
0.1 A
